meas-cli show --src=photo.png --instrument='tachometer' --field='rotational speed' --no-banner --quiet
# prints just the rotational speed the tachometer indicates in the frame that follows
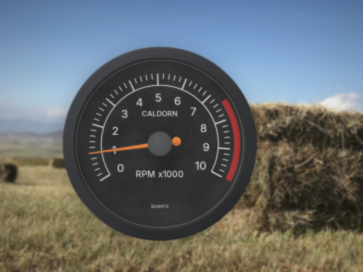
1000 rpm
